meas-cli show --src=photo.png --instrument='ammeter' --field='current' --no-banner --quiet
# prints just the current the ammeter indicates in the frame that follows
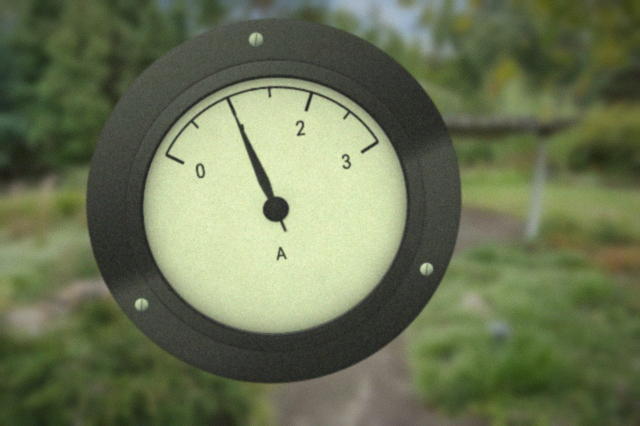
1 A
